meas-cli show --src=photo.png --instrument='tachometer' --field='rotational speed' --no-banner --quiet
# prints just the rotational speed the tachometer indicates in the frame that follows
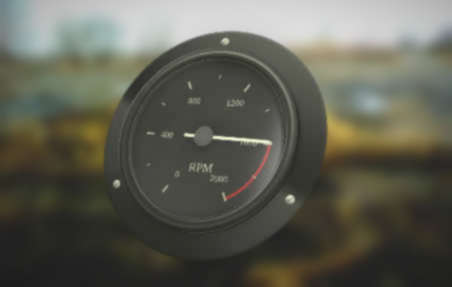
1600 rpm
